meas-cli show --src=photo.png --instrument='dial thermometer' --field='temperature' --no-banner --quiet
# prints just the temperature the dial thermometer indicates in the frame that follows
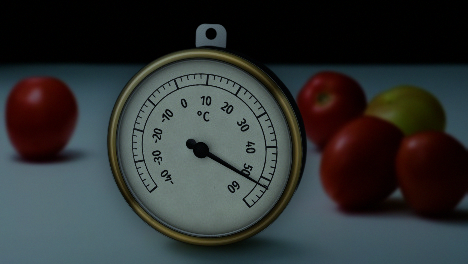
52 °C
